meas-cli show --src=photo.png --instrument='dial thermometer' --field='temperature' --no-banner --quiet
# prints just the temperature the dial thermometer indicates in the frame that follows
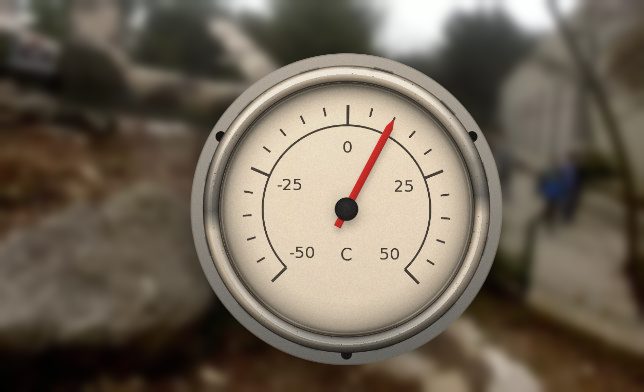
10 °C
